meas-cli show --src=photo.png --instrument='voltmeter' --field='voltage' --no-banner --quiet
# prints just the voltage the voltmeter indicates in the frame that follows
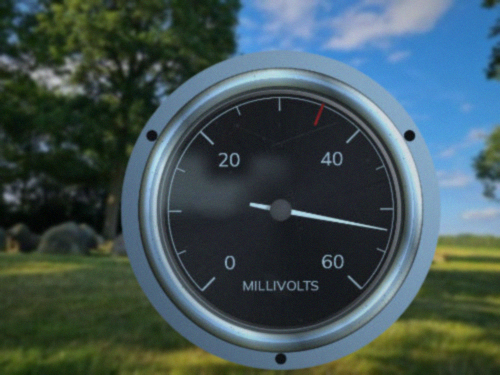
52.5 mV
